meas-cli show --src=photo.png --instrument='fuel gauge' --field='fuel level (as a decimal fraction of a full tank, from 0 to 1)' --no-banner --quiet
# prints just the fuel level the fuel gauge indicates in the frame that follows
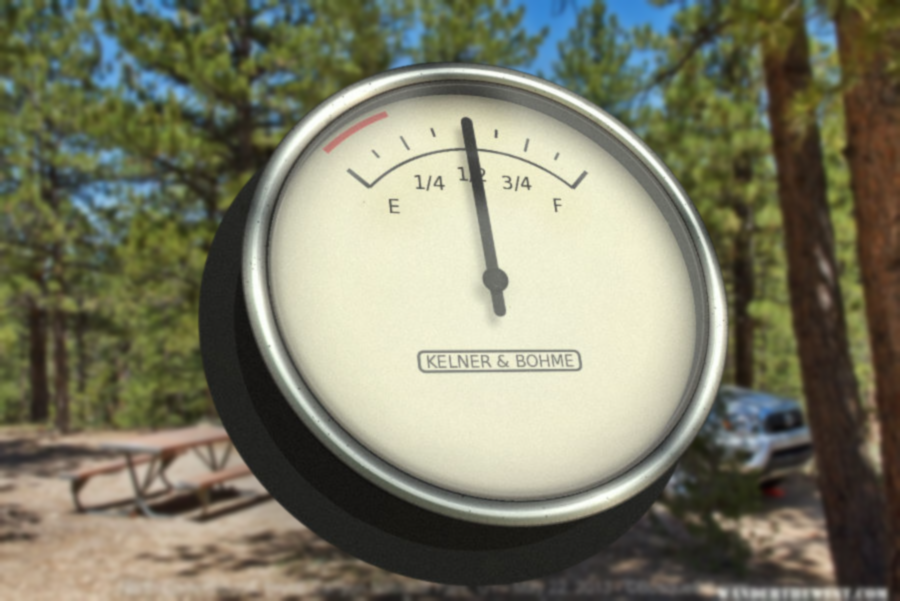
0.5
